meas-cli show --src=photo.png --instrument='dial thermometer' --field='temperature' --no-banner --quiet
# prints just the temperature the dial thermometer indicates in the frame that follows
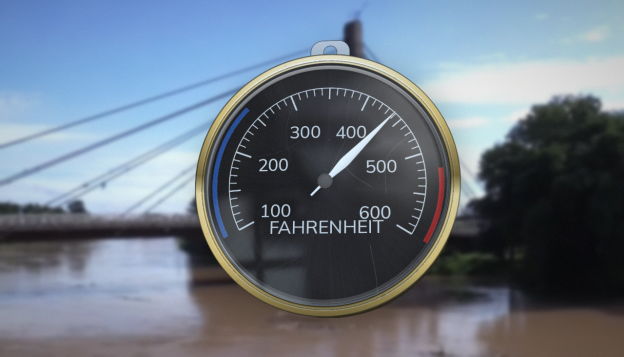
440 °F
